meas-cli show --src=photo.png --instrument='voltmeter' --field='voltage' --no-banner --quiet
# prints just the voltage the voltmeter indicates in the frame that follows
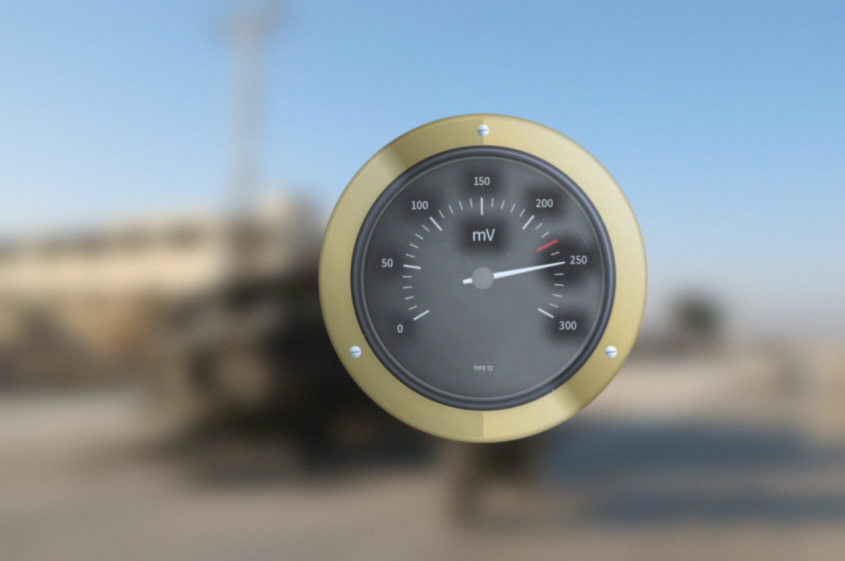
250 mV
